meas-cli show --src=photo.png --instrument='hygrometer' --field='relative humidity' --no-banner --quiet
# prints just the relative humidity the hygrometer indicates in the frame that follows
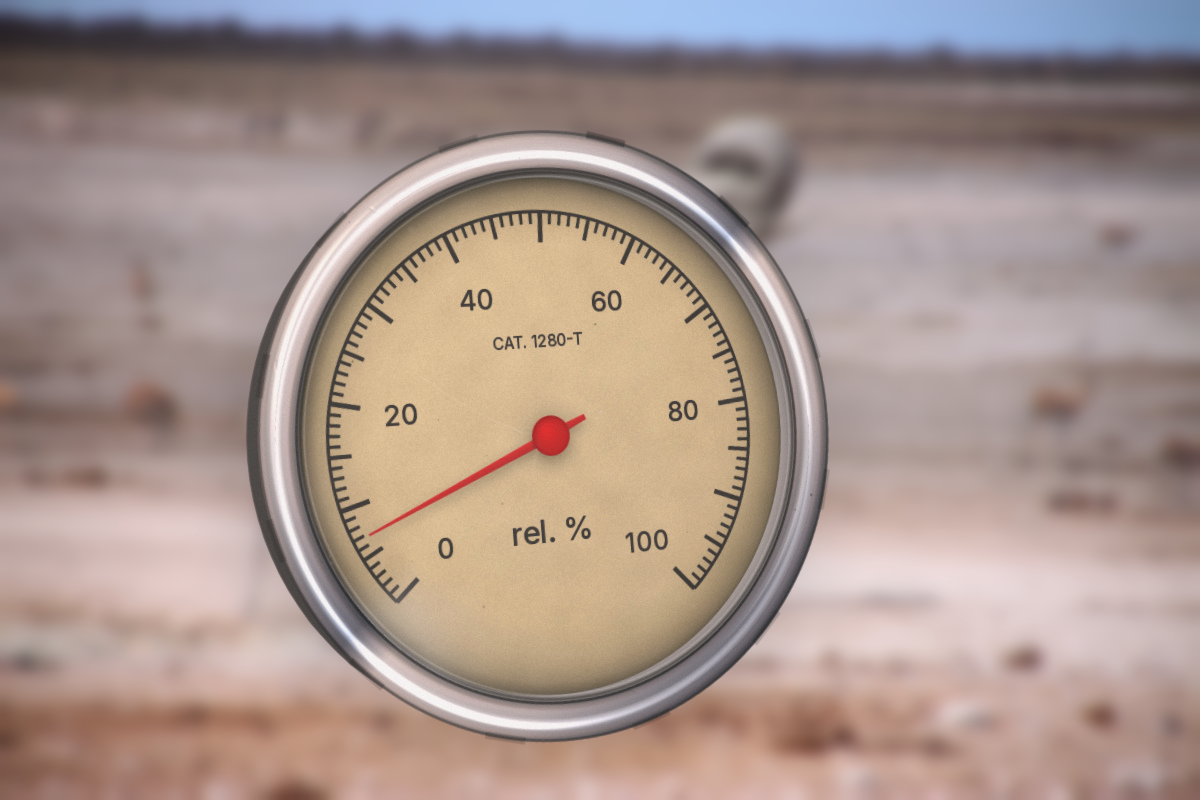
7 %
